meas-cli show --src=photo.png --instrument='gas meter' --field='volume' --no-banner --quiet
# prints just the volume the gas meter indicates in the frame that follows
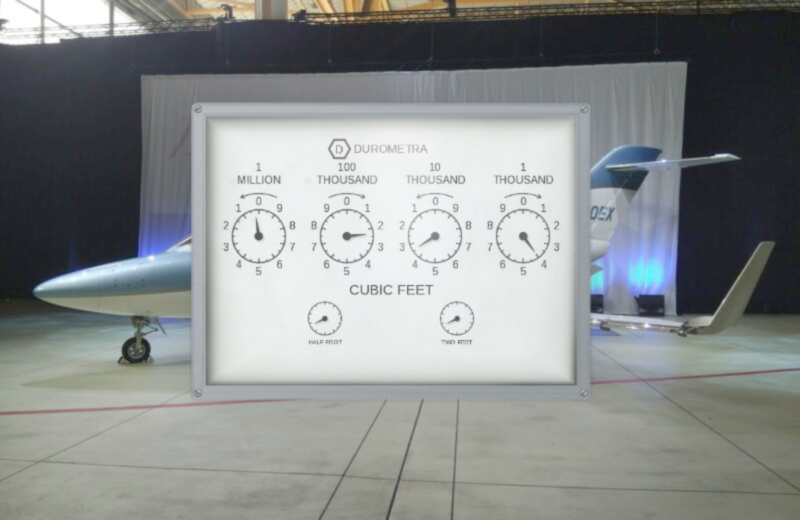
23400 ft³
